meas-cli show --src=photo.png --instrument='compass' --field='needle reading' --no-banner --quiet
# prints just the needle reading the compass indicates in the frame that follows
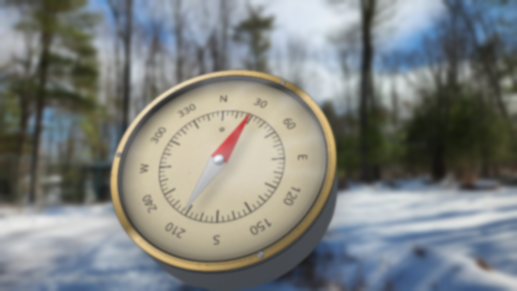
30 °
